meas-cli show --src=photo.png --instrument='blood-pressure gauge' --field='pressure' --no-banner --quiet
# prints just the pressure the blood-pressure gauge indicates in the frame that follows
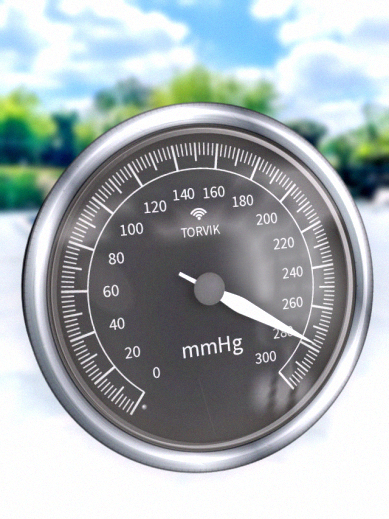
278 mmHg
